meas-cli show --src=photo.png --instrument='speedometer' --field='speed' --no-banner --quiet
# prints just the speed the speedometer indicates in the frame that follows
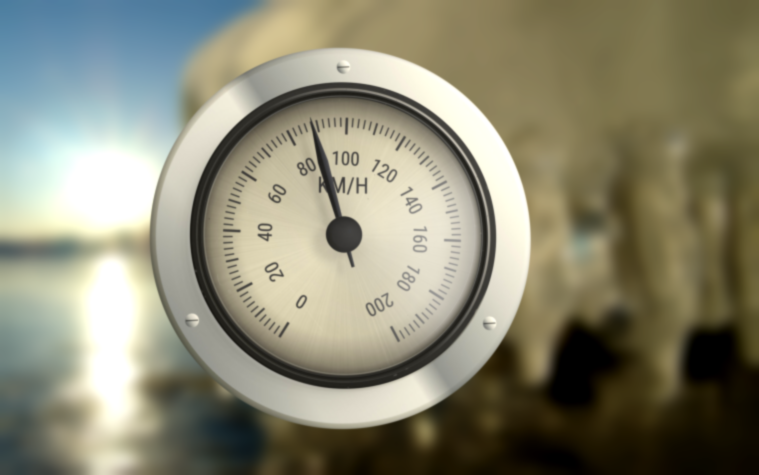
88 km/h
